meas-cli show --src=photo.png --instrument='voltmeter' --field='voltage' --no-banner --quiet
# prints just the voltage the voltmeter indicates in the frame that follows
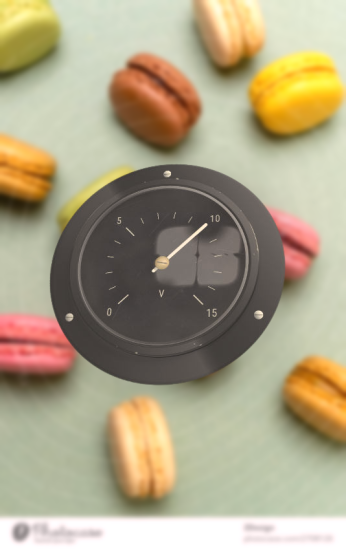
10 V
